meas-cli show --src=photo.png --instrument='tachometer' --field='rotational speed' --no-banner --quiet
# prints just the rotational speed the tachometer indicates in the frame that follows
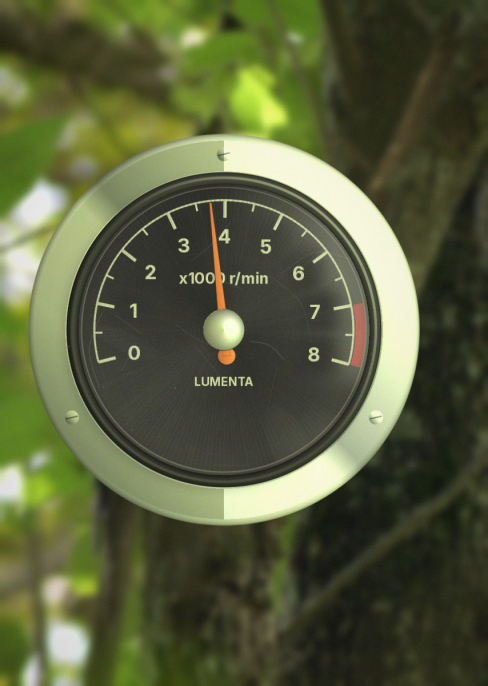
3750 rpm
